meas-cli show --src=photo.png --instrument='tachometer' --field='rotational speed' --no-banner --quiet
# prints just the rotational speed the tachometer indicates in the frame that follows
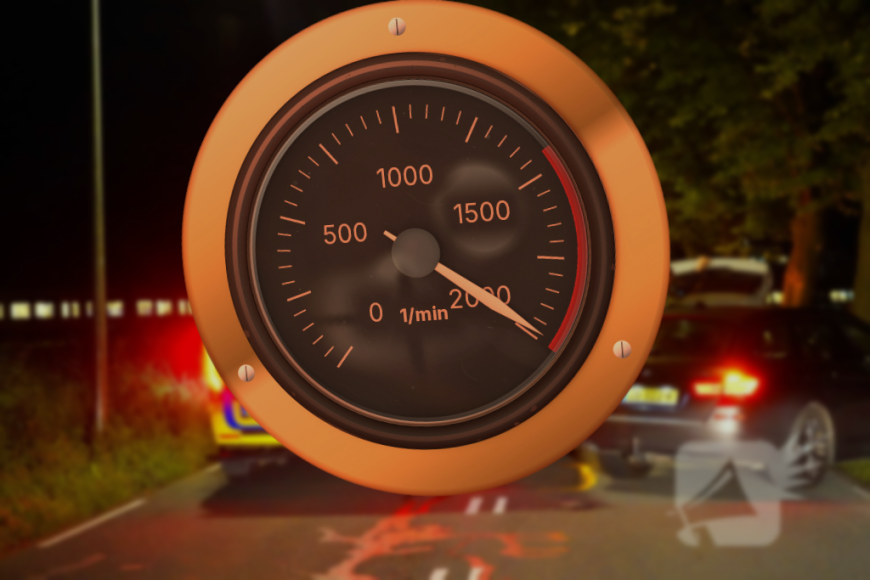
1975 rpm
